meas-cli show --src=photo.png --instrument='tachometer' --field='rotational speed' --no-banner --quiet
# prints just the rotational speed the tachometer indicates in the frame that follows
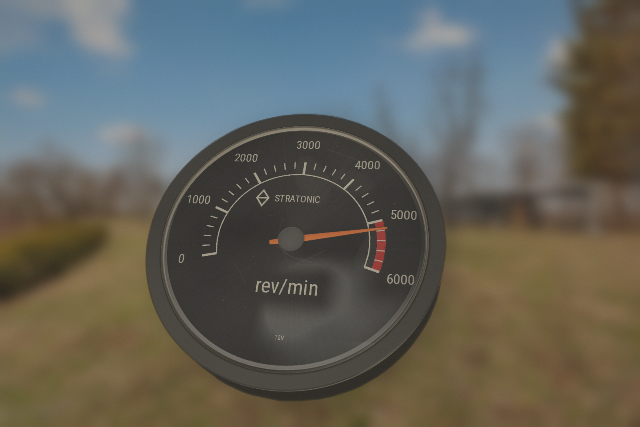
5200 rpm
